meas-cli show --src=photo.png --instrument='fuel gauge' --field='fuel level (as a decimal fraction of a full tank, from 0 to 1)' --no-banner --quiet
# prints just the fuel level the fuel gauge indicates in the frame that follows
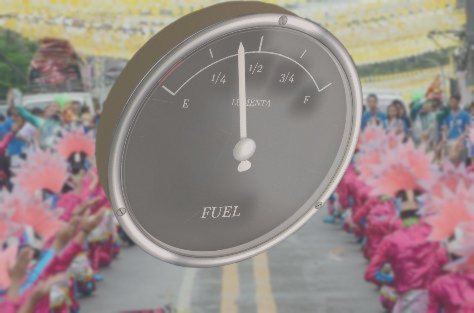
0.375
